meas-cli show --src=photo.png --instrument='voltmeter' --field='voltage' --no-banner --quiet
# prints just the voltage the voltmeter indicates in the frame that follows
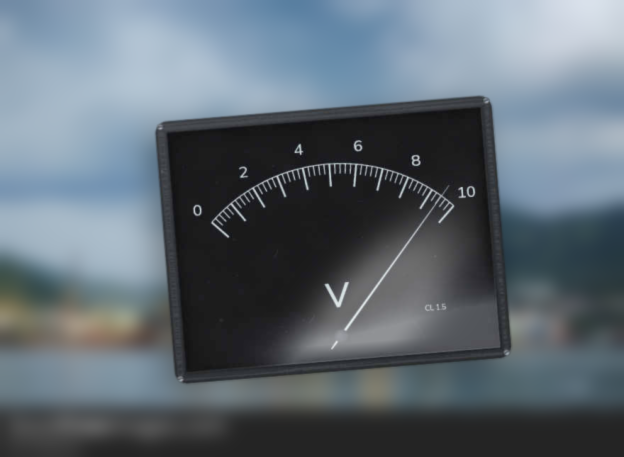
9.4 V
